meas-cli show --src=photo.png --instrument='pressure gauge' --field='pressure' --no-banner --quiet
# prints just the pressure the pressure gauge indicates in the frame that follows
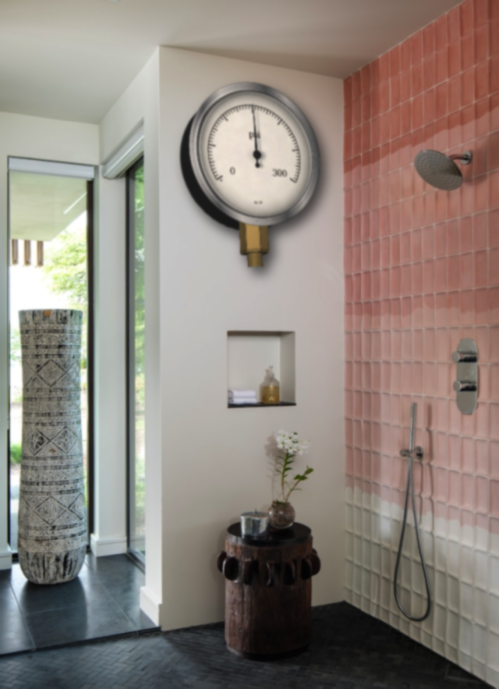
150 psi
